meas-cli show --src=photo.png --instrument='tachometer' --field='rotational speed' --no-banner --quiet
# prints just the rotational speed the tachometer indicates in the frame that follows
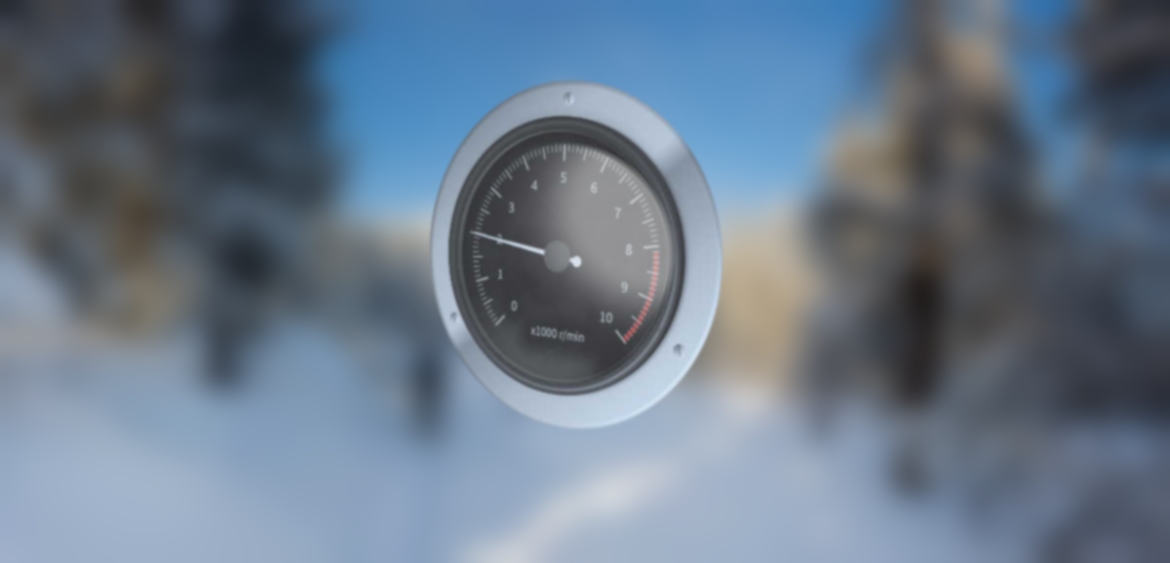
2000 rpm
